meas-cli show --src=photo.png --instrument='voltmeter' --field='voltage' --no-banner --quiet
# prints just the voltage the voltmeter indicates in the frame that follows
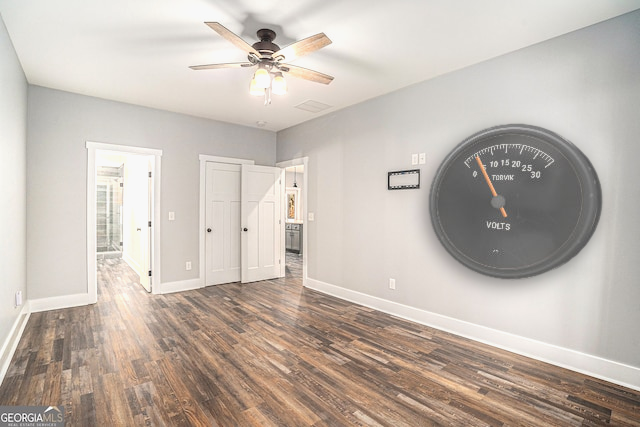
5 V
